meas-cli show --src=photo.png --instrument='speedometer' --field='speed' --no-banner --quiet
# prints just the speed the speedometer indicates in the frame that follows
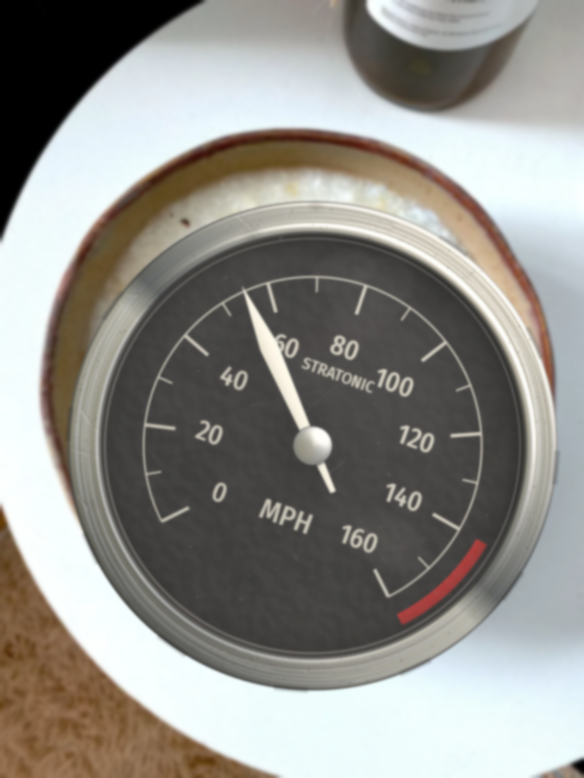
55 mph
